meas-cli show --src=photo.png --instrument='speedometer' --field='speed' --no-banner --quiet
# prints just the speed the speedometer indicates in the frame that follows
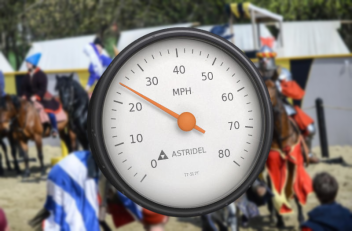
24 mph
